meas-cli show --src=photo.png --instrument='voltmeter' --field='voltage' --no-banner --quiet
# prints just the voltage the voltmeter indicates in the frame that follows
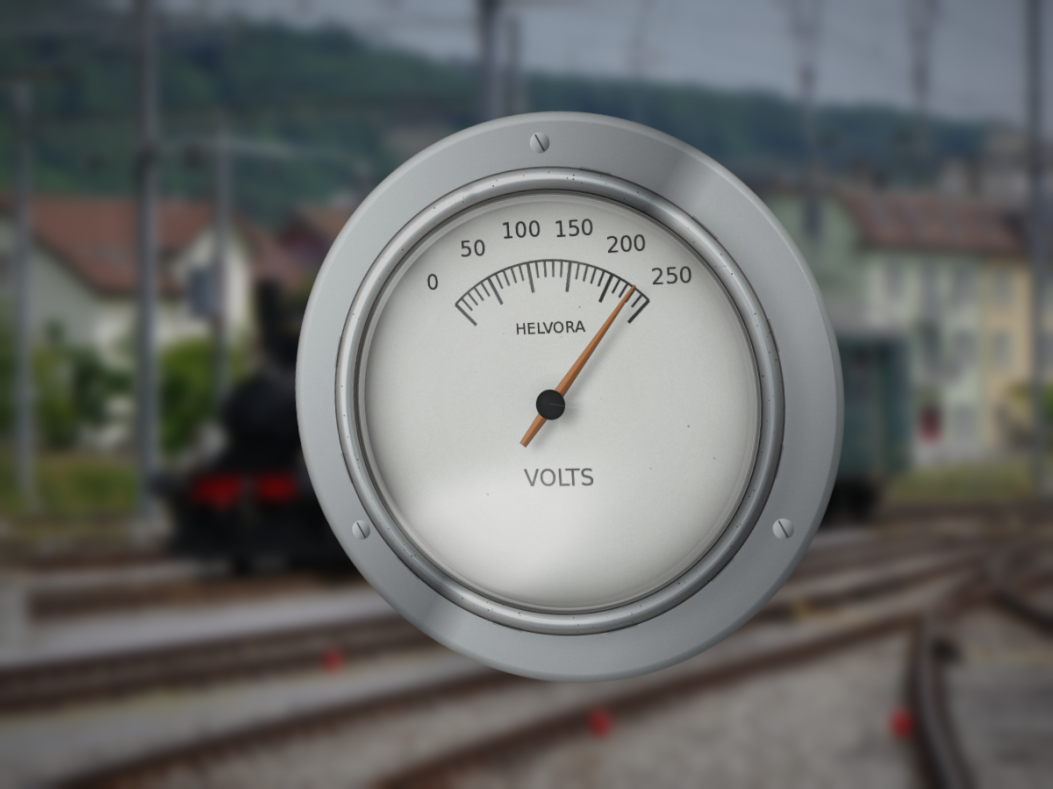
230 V
